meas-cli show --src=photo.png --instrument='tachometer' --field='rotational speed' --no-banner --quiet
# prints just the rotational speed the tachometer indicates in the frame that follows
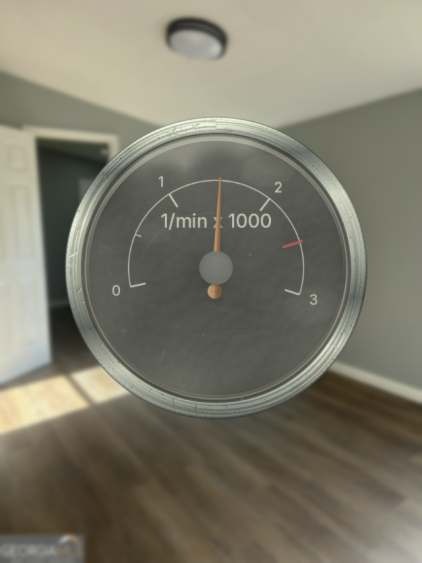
1500 rpm
